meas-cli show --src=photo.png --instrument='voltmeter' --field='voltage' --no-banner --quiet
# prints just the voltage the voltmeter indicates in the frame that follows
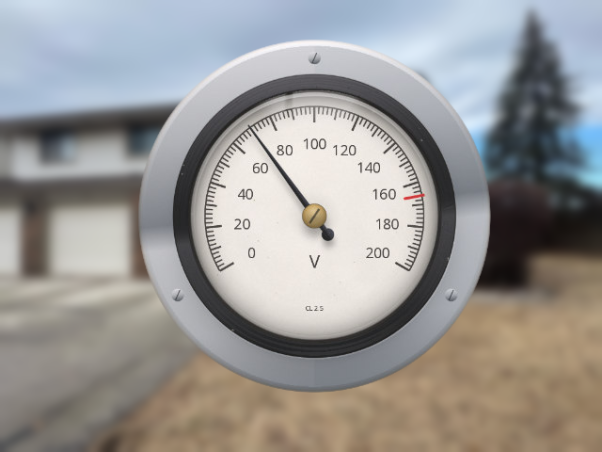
70 V
